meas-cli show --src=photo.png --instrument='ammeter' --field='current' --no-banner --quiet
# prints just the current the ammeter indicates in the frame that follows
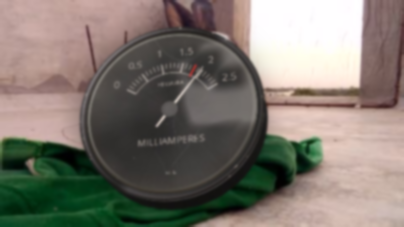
2 mA
